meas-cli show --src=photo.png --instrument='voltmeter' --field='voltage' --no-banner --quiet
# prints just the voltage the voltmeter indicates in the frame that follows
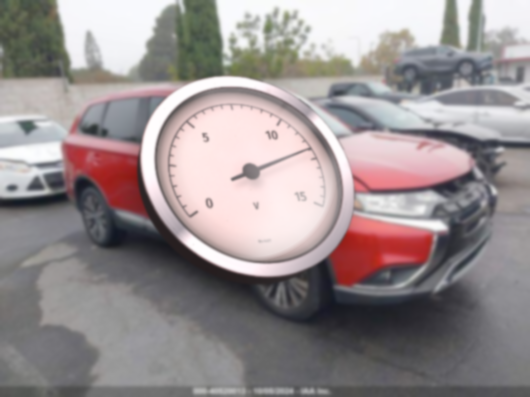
12 V
